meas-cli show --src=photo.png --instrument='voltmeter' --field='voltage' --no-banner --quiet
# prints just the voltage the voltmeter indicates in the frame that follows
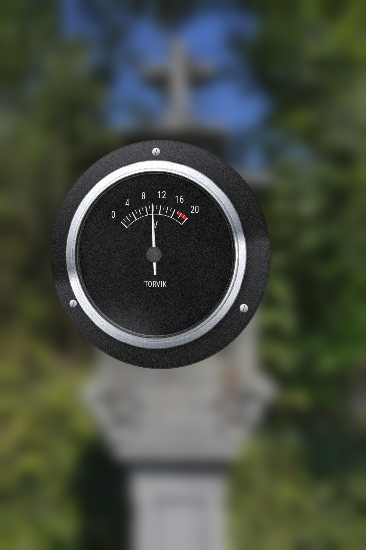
10 V
